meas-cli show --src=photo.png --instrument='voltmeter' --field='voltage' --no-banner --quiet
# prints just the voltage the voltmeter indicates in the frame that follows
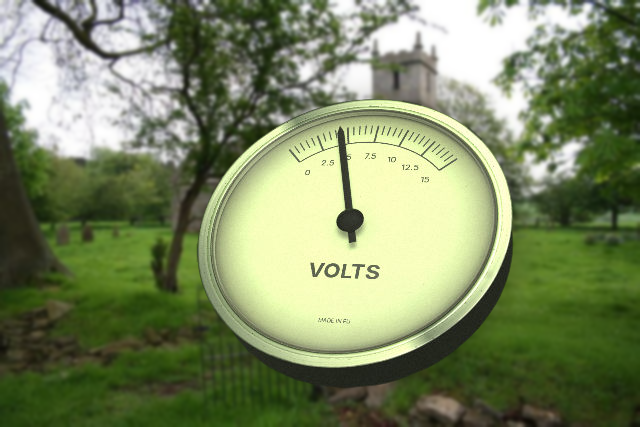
4.5 V
